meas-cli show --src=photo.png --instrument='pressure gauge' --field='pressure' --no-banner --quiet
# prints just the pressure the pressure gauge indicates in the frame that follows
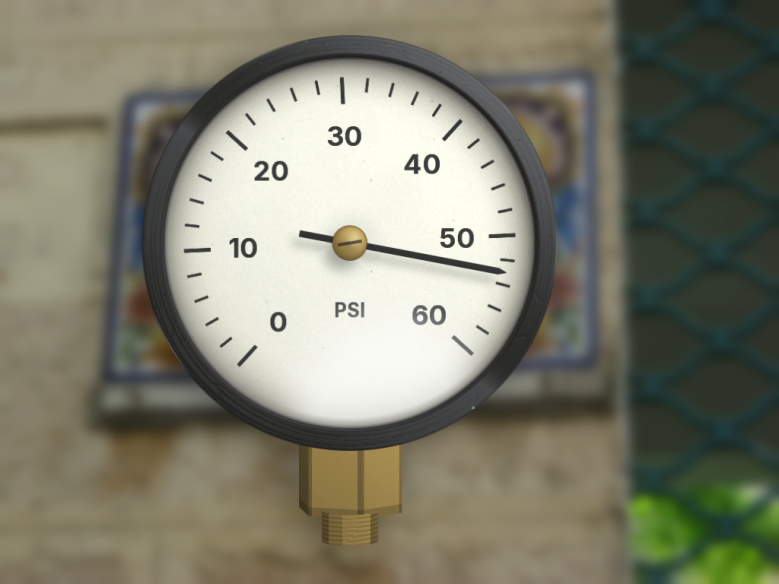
53 psi
